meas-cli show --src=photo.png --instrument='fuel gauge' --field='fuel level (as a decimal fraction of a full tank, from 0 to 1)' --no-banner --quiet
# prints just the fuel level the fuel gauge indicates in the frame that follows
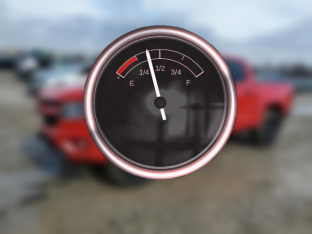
0.375
